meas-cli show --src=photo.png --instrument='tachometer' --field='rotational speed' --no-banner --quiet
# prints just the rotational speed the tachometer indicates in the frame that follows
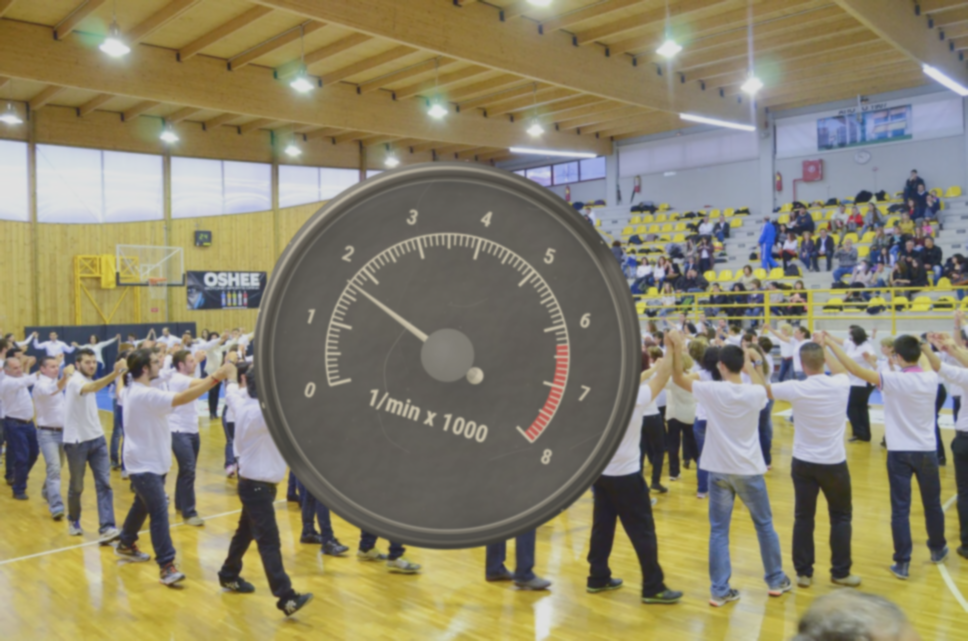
1700 rpm
